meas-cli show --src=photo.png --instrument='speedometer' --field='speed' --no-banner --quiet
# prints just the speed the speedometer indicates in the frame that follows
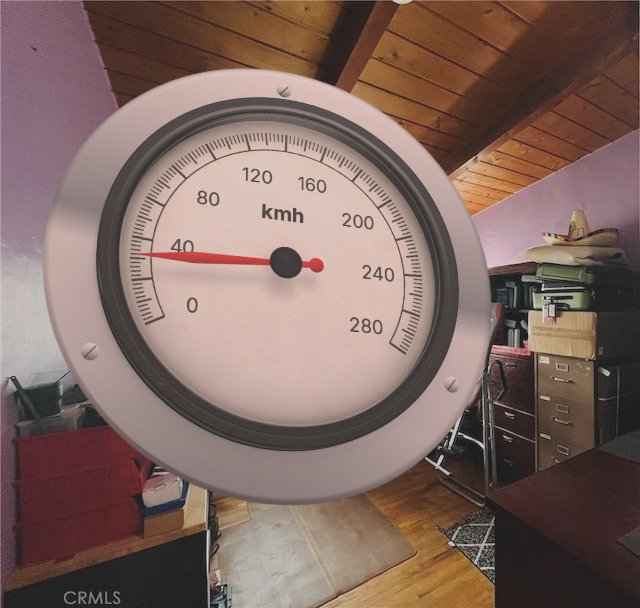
30 km/h
